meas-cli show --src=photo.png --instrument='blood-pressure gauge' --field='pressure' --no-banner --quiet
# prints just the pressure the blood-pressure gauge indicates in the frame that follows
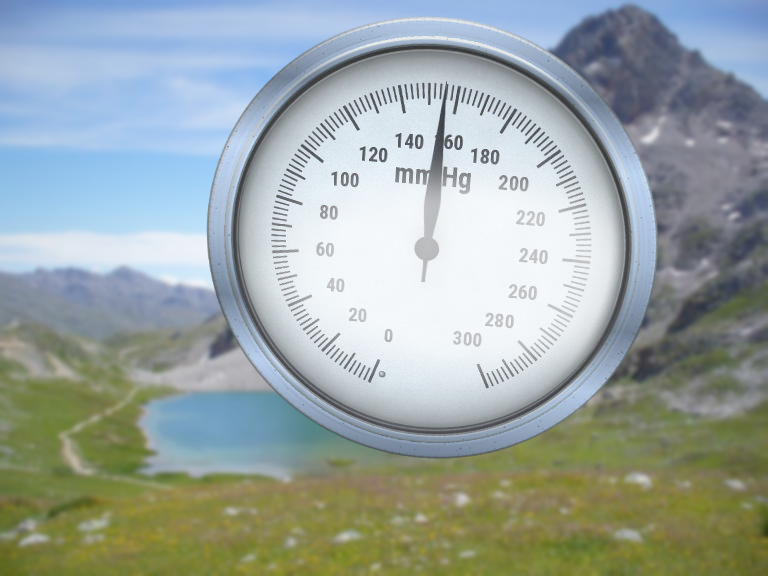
156 mmHg
